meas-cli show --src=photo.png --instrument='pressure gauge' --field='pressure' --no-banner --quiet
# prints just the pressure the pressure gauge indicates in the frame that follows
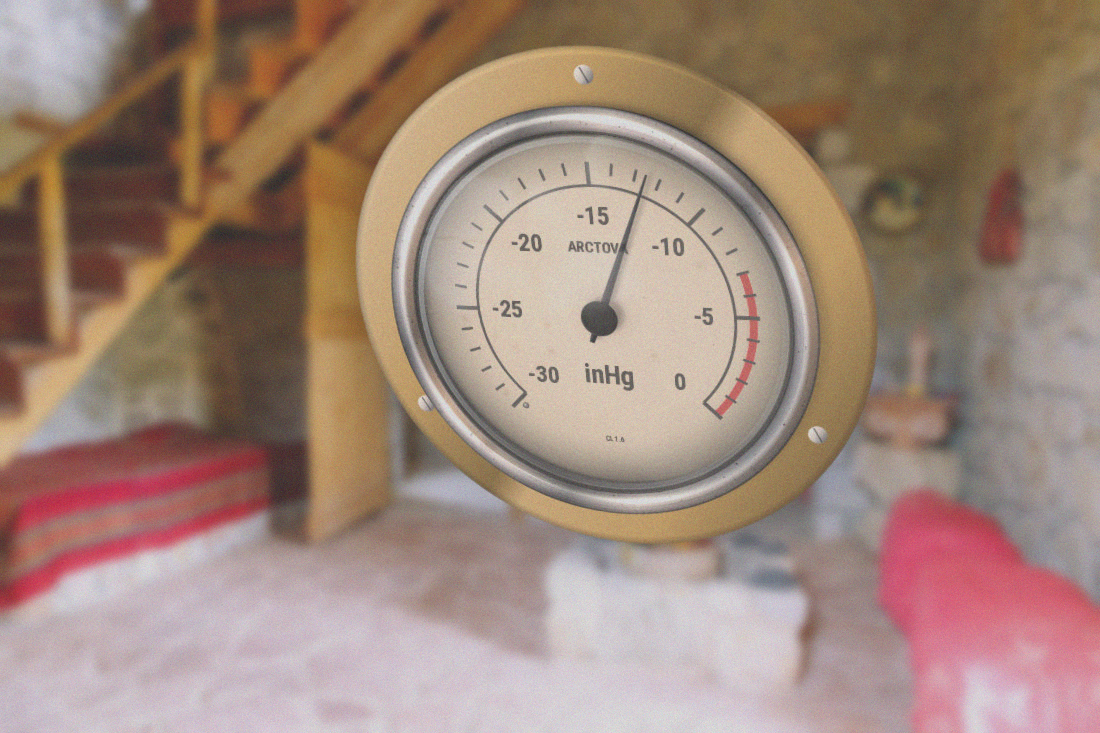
-12.5 inHg
